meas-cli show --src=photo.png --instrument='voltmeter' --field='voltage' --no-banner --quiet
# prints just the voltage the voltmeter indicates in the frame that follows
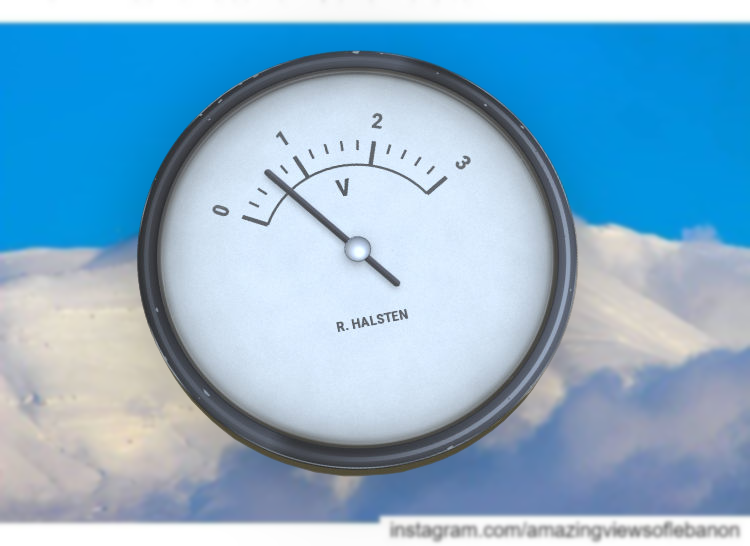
0.6 V
